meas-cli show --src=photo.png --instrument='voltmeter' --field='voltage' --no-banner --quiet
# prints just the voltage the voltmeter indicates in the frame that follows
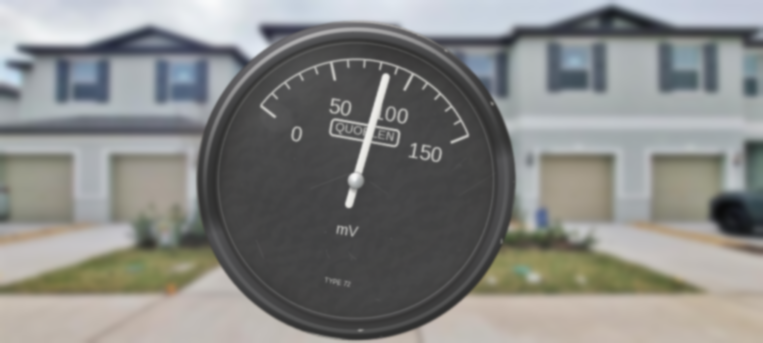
85 mV
